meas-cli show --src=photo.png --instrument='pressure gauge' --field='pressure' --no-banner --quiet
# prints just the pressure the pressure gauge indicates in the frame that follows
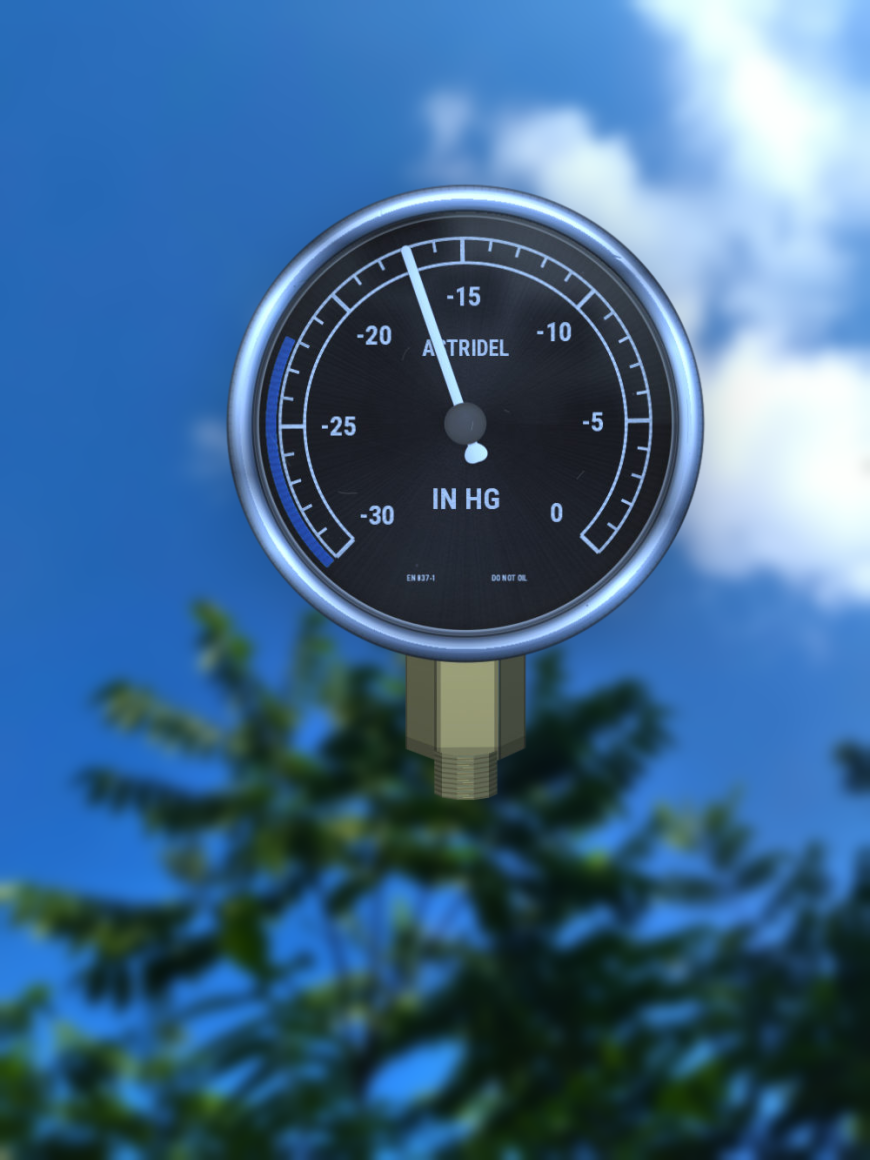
-17 inHg
